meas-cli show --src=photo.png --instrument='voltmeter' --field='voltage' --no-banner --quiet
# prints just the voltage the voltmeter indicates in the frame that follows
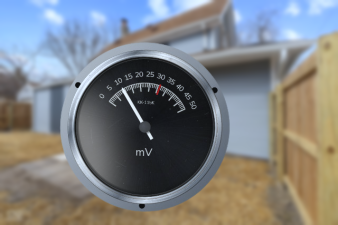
10 mV
